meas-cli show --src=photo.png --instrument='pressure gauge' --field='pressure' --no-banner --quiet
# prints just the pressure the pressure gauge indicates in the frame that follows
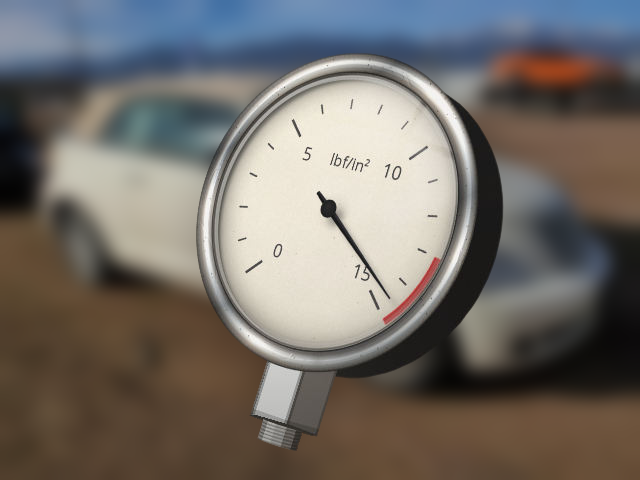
14.5 psi
